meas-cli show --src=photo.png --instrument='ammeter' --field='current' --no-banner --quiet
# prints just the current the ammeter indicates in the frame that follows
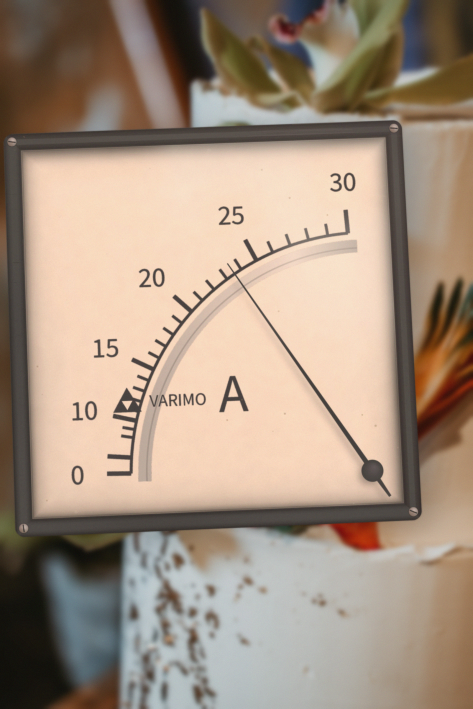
23.5 A
